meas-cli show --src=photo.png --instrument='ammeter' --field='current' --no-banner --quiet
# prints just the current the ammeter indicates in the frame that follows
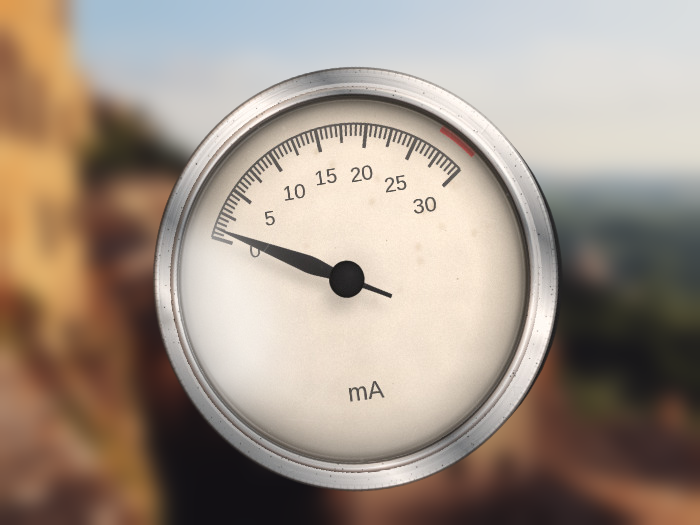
1 mA
